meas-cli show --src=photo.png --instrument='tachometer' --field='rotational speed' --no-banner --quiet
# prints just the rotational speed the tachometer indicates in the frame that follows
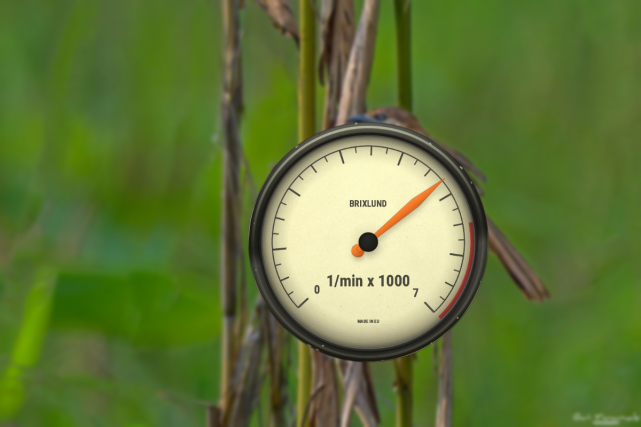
4750 rpm
